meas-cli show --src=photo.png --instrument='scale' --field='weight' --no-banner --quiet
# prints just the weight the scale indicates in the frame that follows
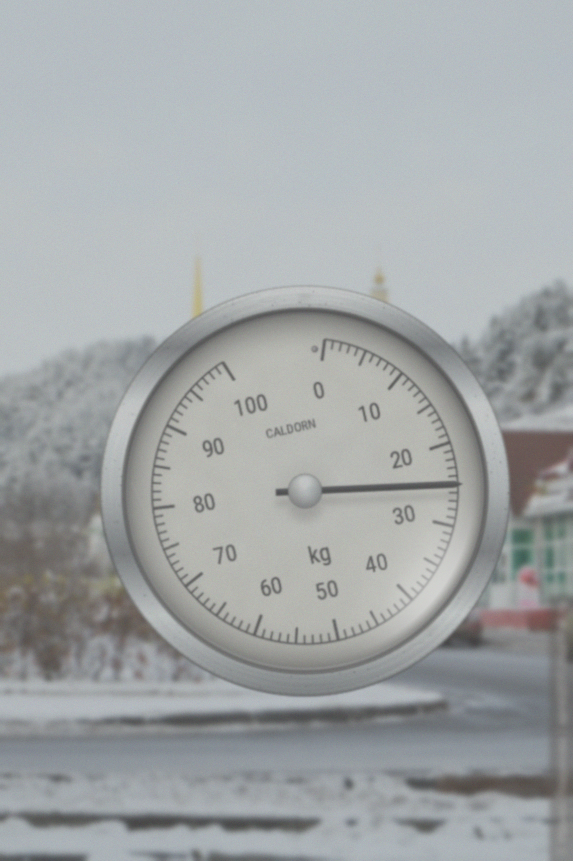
25 kg
